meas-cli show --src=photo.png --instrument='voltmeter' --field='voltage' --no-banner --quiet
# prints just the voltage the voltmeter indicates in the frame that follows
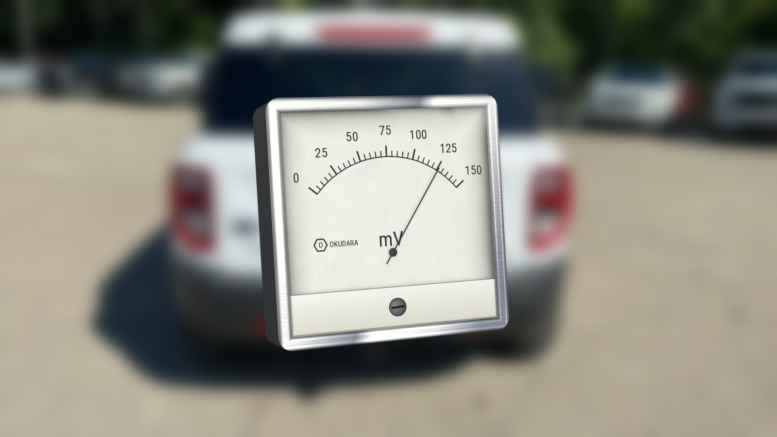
125 mV
